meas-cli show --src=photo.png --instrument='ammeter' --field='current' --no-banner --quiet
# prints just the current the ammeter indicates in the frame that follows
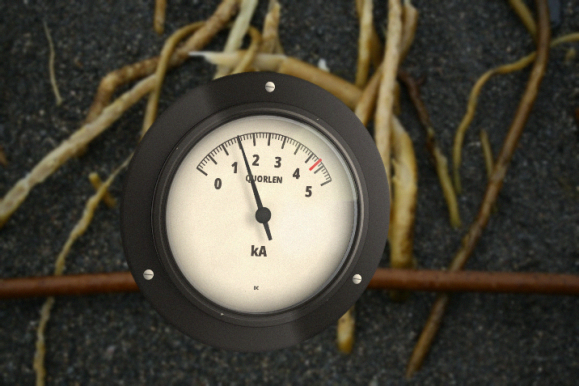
1.5 kA
